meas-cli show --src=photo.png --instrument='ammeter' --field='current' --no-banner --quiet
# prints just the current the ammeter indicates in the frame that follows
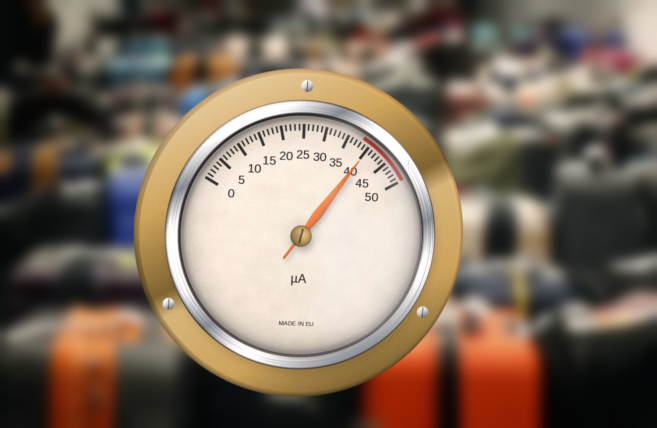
40 µA
